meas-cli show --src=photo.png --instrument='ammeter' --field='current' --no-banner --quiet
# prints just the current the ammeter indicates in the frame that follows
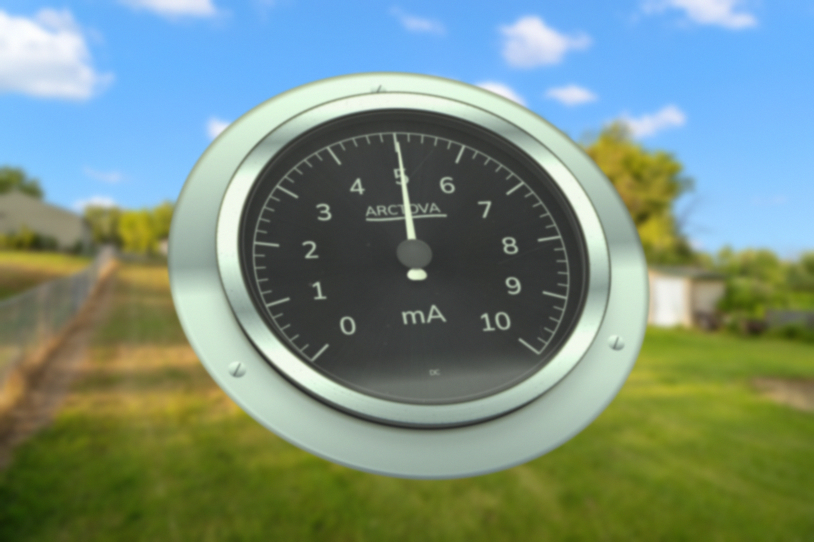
5 mA
